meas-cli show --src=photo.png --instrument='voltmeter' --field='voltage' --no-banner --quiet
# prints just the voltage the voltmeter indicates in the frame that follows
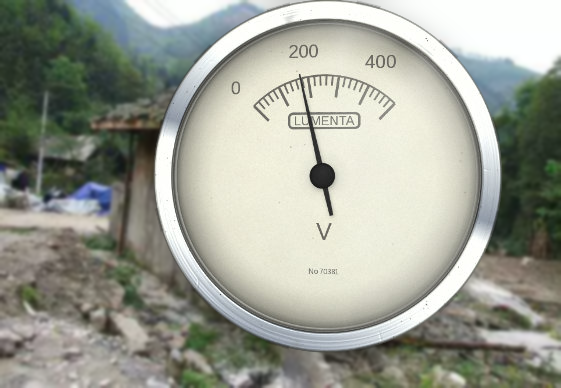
180 V
